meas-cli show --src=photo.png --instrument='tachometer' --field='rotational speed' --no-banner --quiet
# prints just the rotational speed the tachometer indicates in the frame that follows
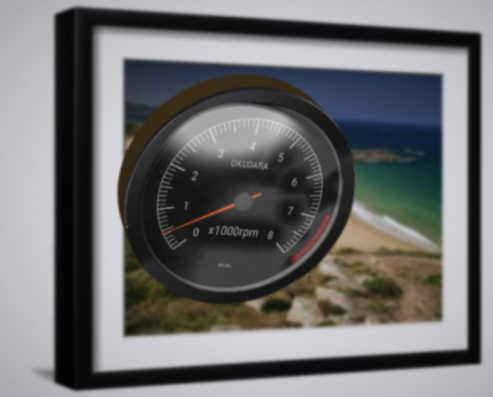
500 rpm
